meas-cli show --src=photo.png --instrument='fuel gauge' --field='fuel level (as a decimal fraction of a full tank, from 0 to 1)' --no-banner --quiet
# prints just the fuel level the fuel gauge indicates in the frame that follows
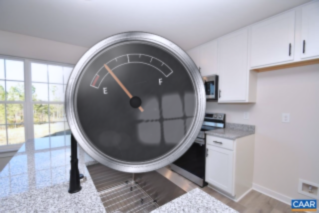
0.25
